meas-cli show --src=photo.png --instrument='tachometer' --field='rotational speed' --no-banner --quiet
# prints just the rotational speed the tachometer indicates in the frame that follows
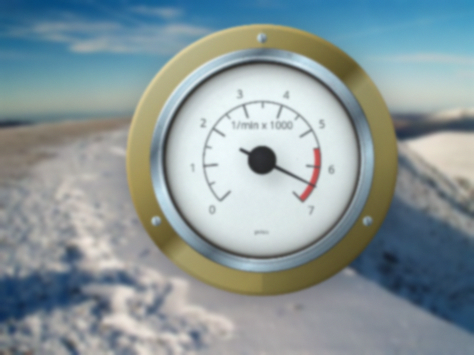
6500 rpm
